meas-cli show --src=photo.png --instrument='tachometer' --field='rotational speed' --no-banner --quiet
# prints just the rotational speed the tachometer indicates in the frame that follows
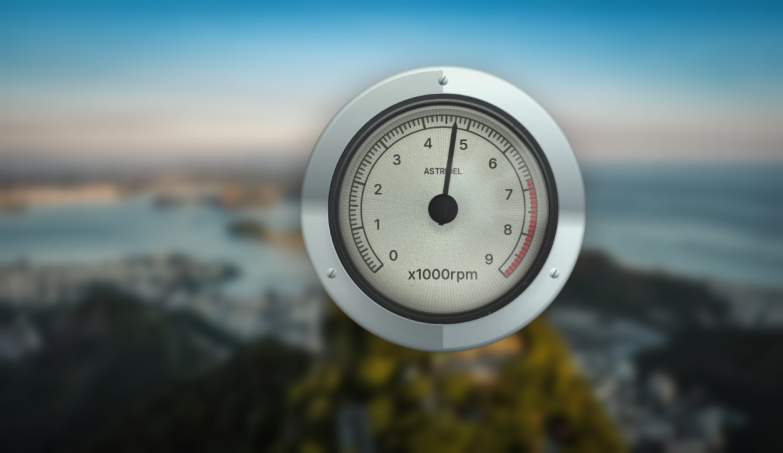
4700 rpm
